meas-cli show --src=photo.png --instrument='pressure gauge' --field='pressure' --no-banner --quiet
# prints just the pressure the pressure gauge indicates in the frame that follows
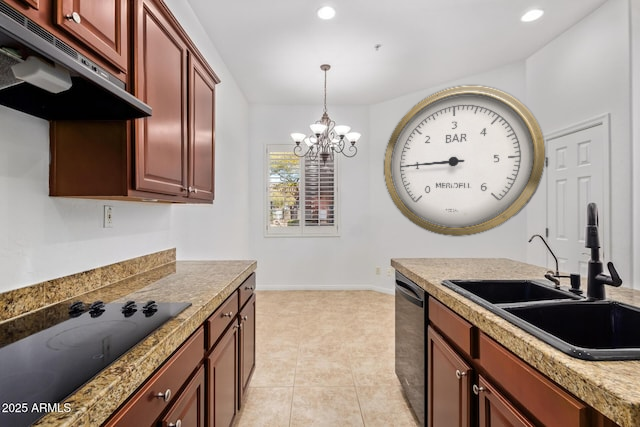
1 bar
